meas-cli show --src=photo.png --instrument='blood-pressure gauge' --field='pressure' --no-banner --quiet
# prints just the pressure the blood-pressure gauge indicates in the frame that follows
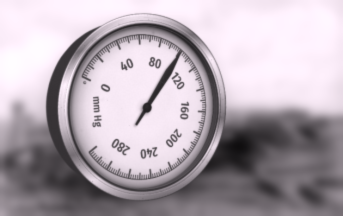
100 mmHg
